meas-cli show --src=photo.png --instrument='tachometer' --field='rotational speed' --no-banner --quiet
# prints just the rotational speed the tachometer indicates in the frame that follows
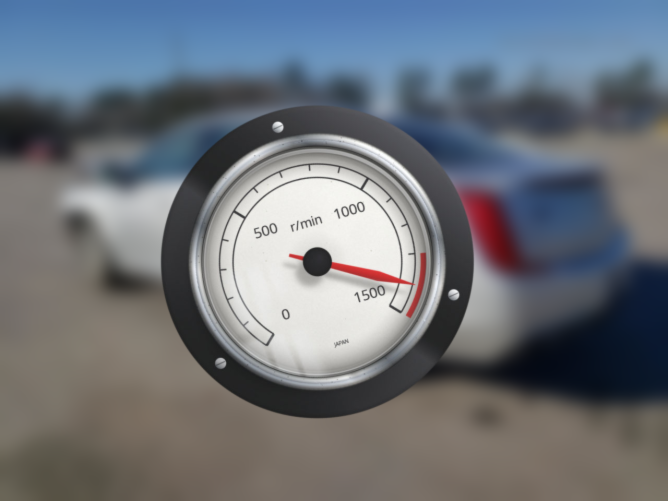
1400 rpm
